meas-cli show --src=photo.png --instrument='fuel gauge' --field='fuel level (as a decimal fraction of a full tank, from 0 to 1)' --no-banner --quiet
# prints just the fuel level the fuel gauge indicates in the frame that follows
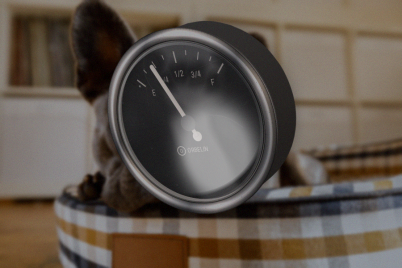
0.25
